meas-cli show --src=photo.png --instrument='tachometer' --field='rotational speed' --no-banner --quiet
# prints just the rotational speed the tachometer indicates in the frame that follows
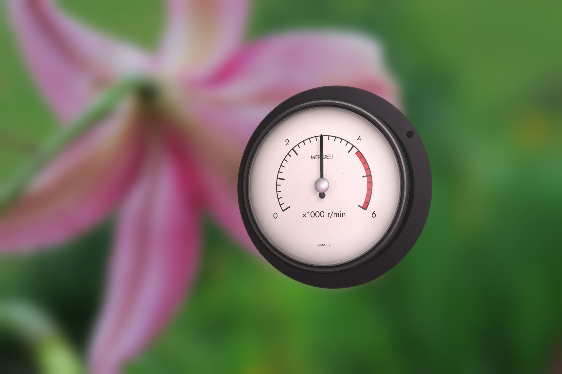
3000 rpm
